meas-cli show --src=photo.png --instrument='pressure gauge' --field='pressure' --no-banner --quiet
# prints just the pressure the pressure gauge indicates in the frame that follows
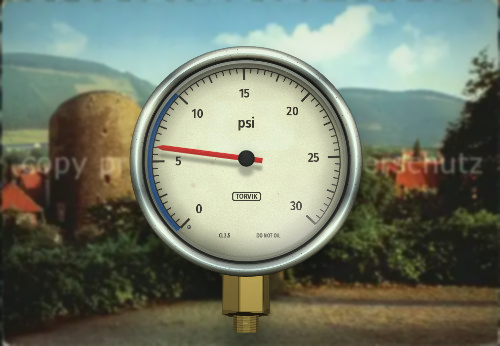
6 psi
